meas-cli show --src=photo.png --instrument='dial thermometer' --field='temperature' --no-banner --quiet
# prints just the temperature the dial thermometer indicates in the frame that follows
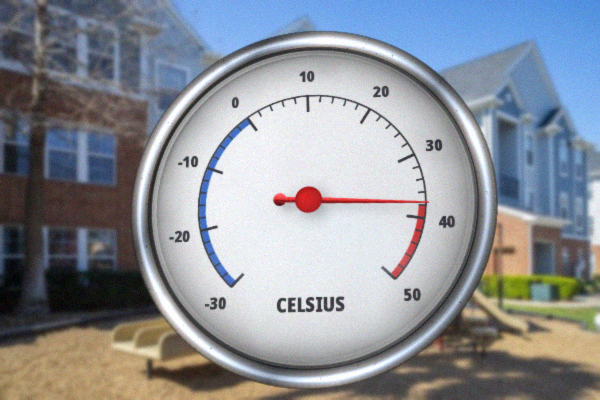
38 °C
